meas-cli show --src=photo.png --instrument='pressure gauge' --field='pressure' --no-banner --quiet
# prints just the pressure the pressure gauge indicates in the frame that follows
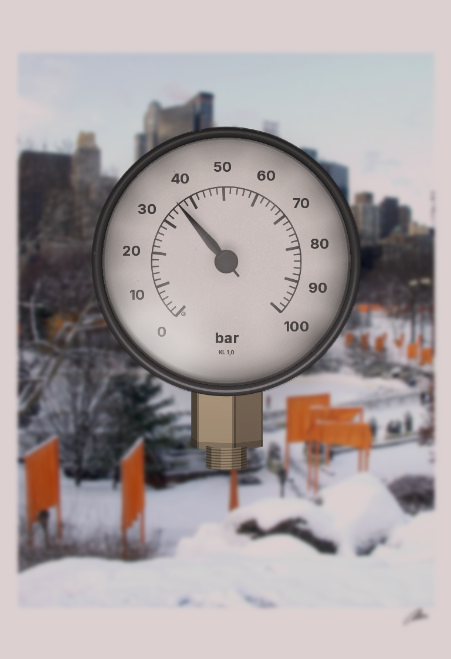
36 bar
